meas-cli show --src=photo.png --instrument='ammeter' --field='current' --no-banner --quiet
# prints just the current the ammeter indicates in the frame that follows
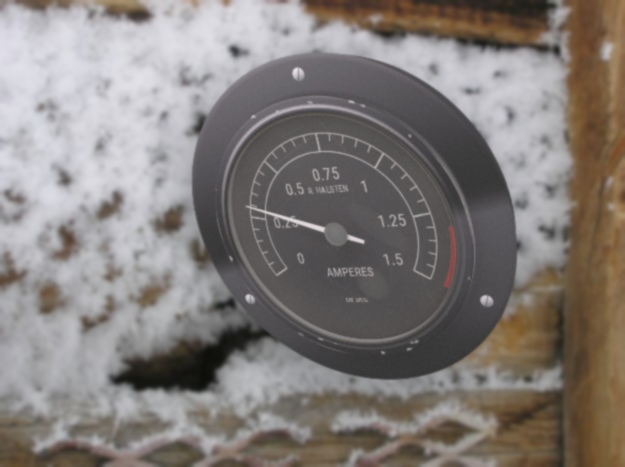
0.3 A
